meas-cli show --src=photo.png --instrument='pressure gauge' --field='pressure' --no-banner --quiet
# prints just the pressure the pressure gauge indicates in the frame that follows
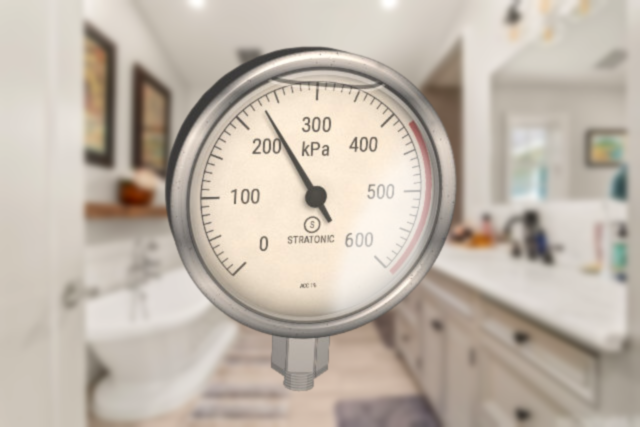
230 kPa
